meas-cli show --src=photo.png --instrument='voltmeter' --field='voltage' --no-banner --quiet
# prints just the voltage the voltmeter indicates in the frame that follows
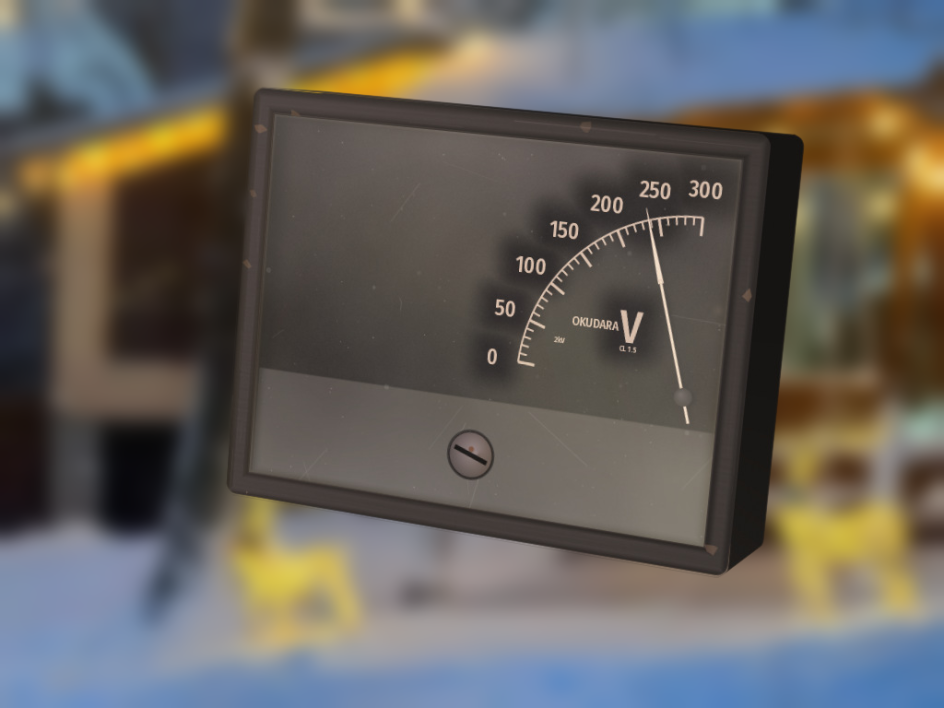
240 V
